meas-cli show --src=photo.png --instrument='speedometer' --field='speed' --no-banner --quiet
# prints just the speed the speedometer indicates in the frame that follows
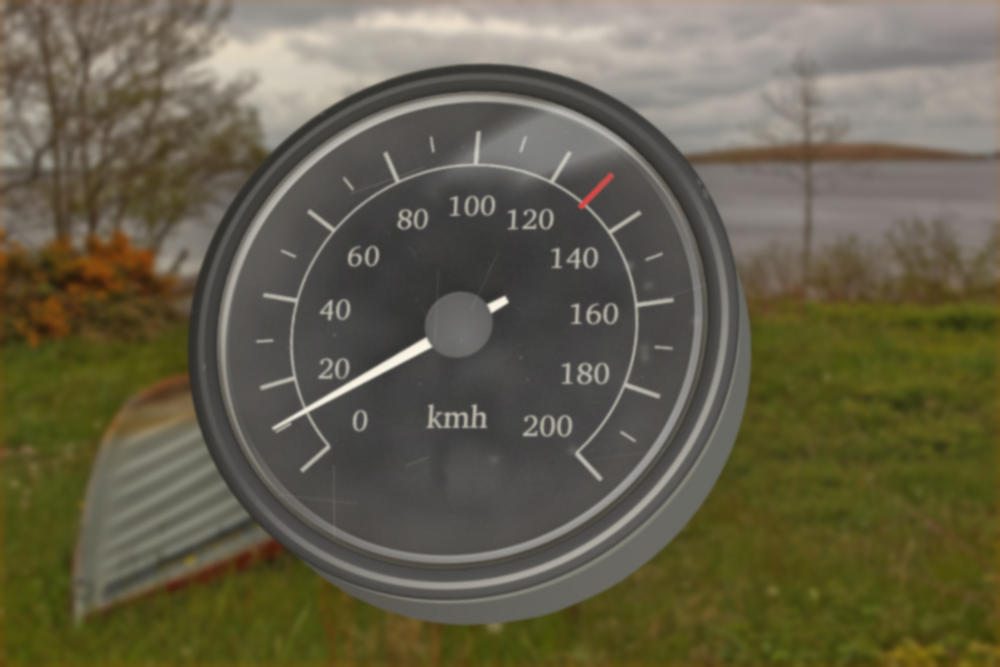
10 km/h
